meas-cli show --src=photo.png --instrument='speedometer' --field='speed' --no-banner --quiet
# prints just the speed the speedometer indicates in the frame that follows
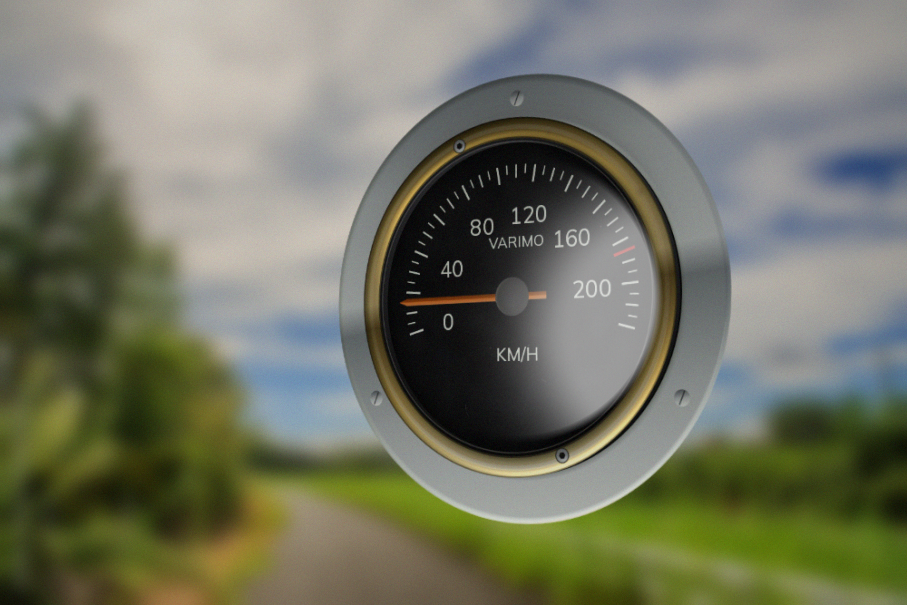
15 km/h
